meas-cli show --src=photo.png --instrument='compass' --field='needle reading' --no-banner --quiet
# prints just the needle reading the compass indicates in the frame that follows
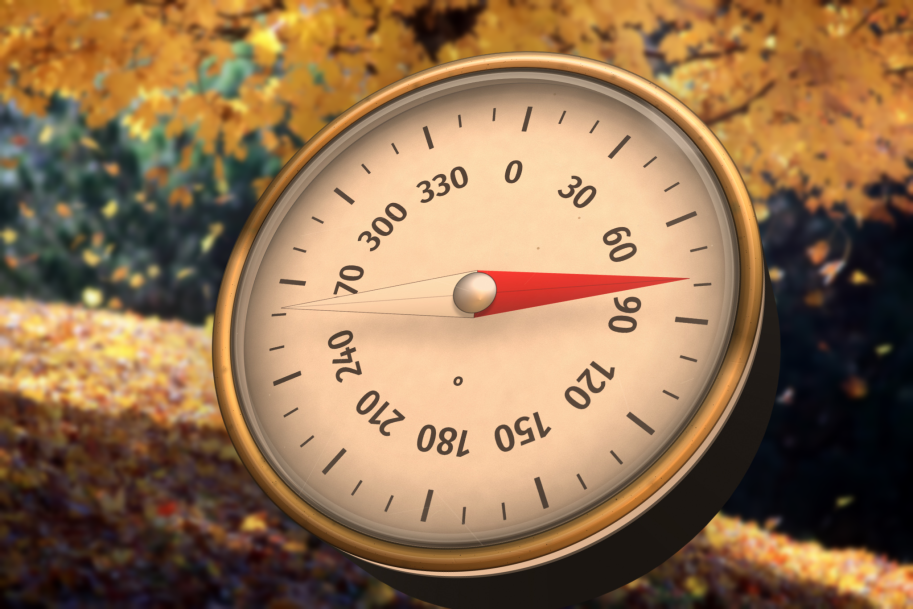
80 °
